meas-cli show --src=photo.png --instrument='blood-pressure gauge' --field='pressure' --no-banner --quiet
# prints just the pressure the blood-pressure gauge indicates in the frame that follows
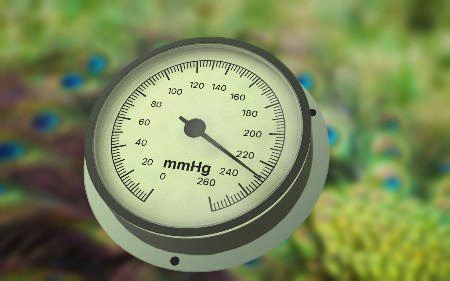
230 mmHg
